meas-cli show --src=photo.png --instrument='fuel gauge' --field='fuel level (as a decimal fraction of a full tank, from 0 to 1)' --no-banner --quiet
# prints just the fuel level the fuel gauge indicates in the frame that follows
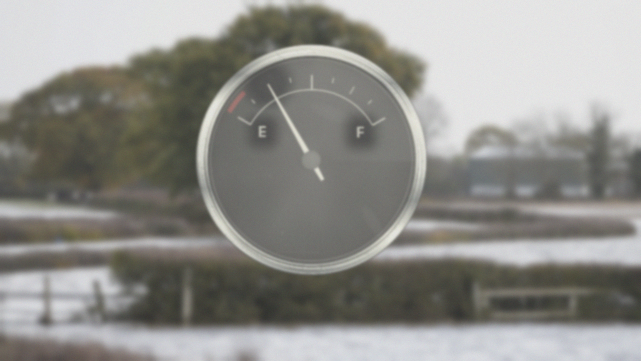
0.25
